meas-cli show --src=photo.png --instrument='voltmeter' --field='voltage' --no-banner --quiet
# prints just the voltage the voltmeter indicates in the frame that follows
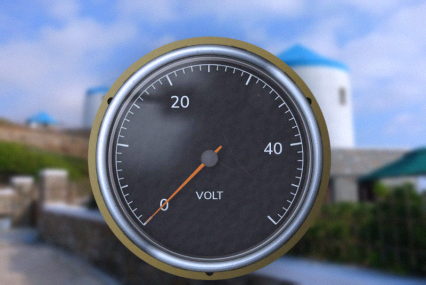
0 V
